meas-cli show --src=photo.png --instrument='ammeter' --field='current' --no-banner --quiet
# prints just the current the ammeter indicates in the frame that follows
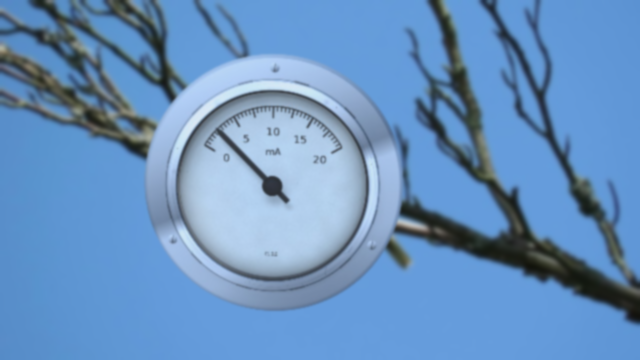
2.5 mA
